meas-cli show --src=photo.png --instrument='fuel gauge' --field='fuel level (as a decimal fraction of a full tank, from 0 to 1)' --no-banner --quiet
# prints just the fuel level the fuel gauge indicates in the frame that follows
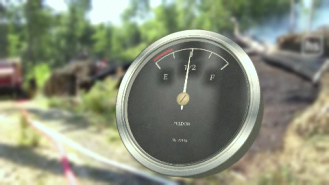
0.5
